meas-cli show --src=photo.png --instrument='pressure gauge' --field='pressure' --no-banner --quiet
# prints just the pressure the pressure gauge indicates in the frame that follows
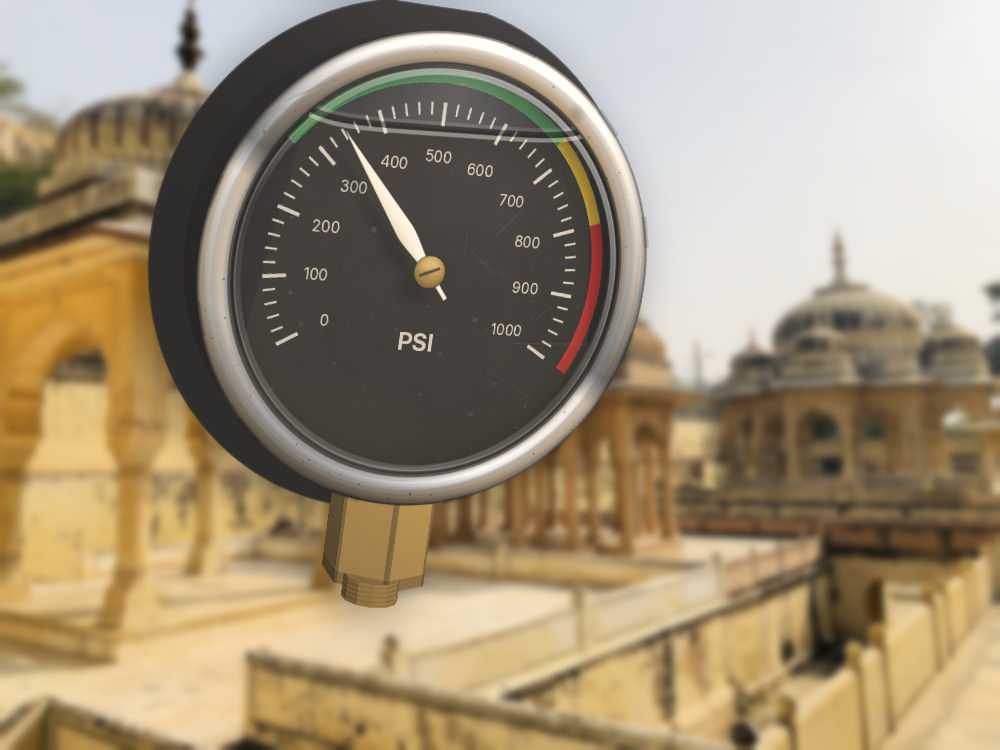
340 psi
